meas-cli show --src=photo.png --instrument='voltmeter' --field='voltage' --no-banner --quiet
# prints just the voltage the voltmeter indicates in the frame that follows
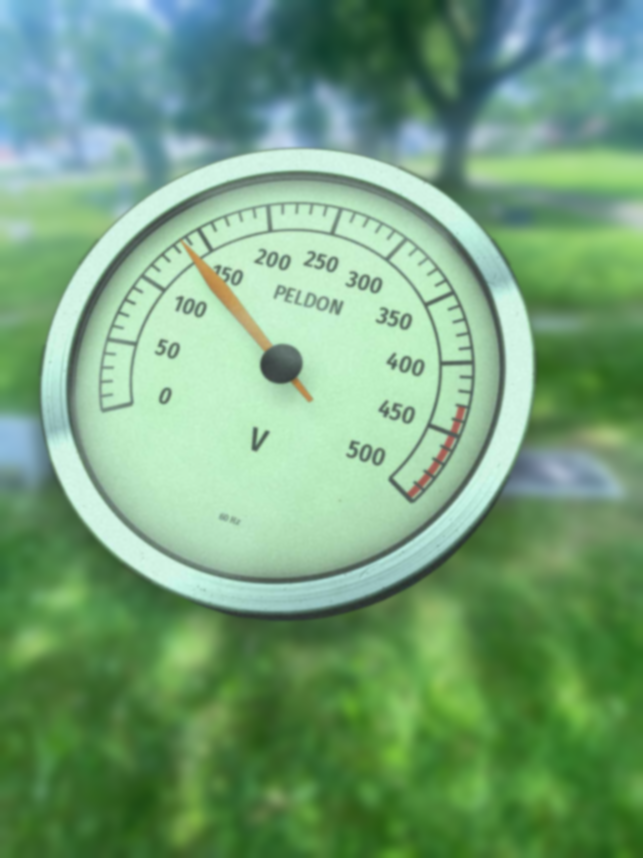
135 V
